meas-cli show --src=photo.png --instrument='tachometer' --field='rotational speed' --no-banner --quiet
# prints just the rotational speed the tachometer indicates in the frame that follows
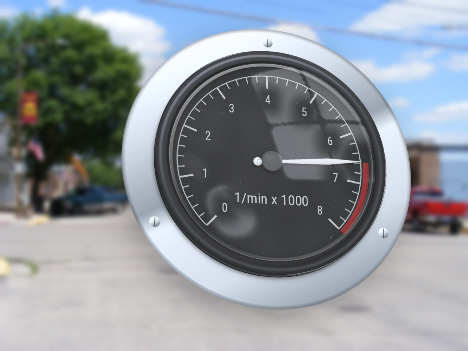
6600 rpm
